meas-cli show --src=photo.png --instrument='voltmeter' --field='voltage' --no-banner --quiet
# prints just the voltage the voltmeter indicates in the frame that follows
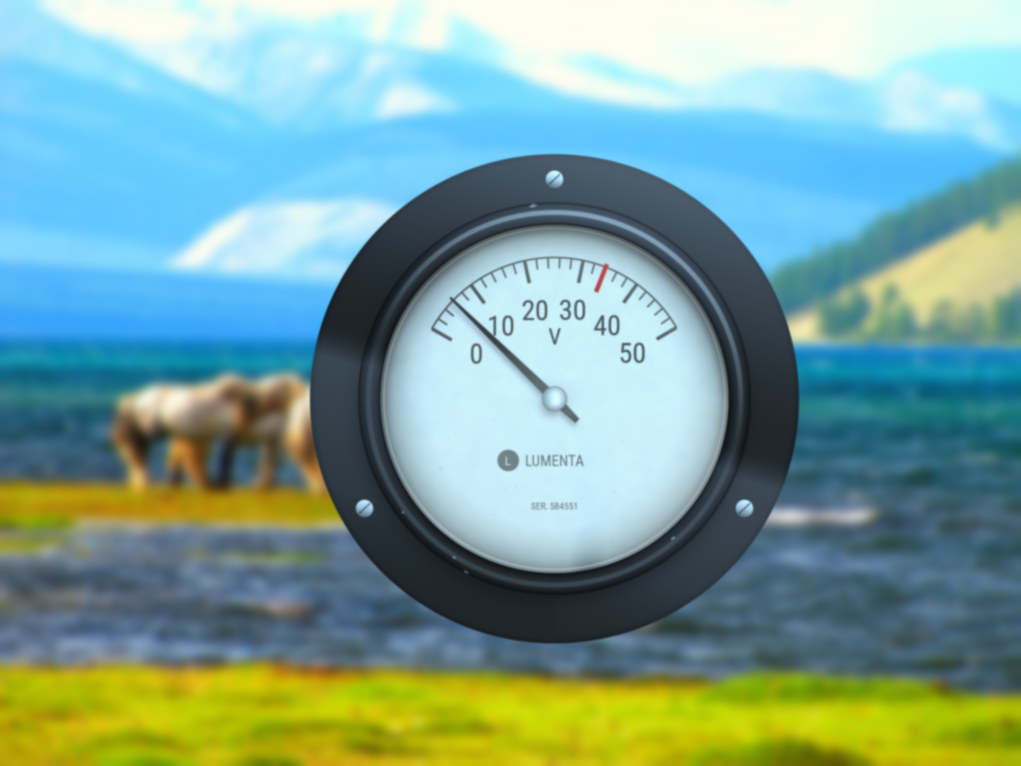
6 V
